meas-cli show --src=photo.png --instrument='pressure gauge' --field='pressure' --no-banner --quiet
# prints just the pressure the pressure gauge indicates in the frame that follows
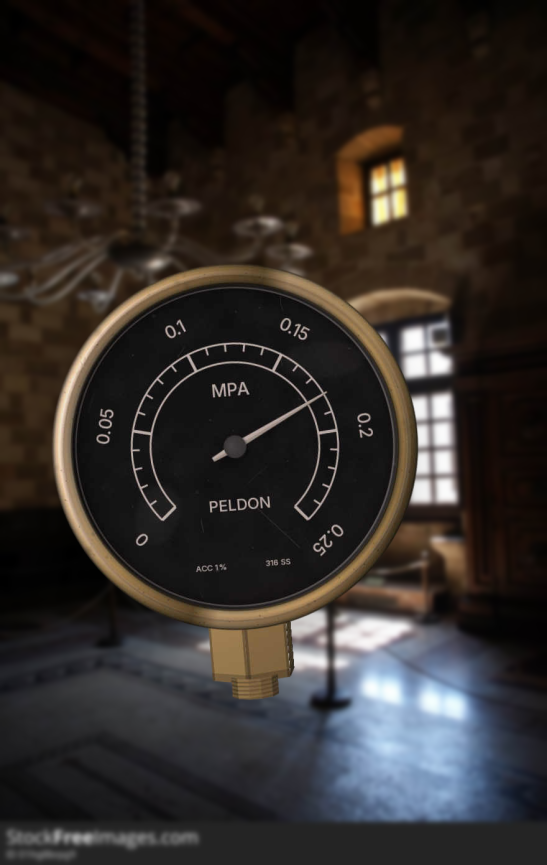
0.18 MPa
